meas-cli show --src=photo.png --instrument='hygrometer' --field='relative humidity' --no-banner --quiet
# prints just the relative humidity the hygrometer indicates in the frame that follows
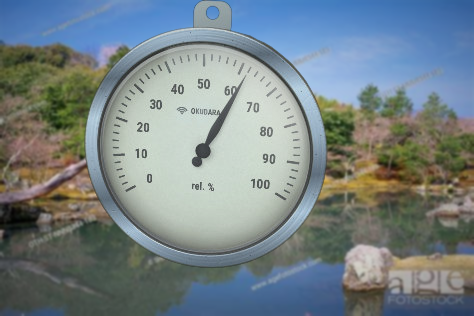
62 %
